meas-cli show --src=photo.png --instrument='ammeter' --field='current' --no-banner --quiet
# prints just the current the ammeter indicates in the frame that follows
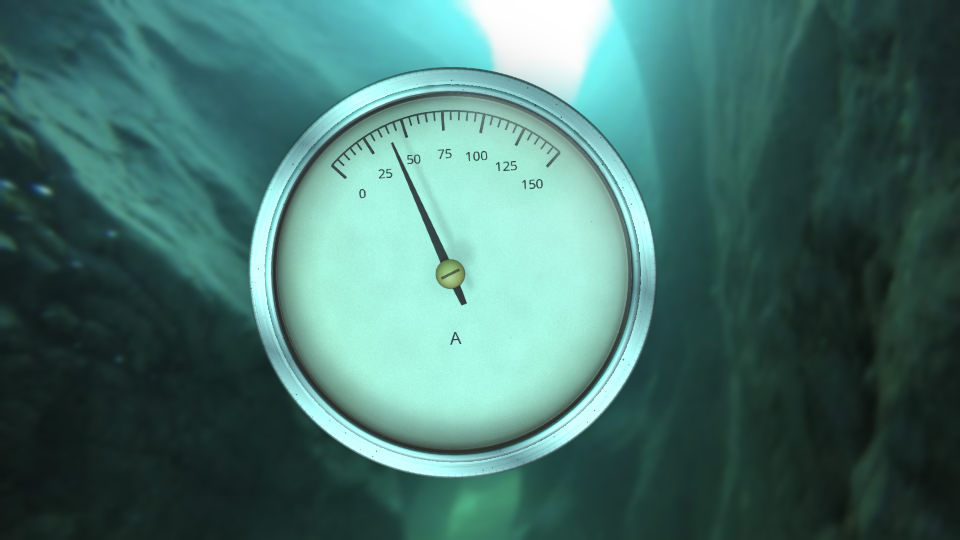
40 A
